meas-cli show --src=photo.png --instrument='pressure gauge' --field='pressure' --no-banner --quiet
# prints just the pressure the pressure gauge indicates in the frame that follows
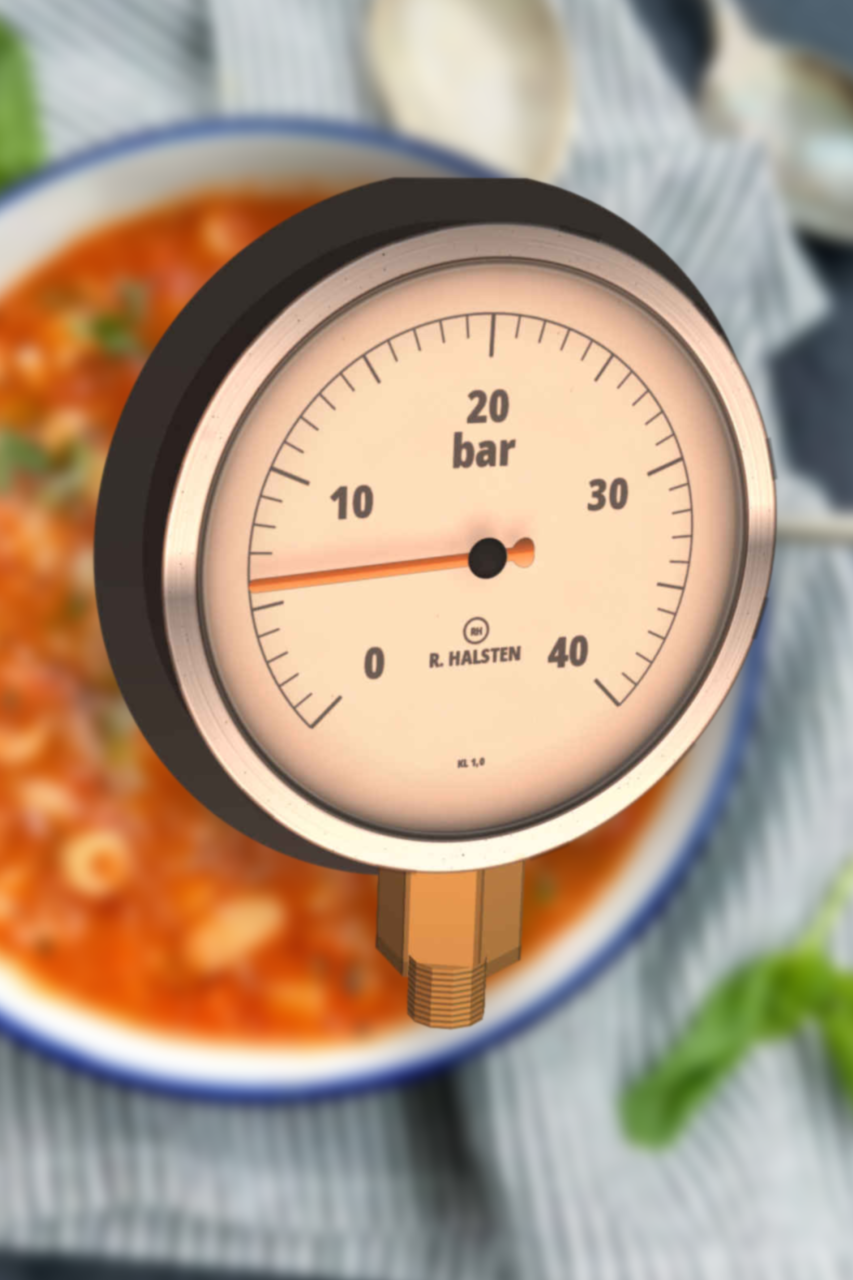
6 bar
